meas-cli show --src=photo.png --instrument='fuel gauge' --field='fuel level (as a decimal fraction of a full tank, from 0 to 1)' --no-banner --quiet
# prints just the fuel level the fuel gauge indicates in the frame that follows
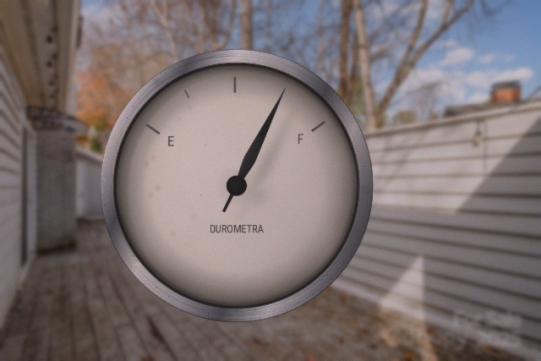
0.75
